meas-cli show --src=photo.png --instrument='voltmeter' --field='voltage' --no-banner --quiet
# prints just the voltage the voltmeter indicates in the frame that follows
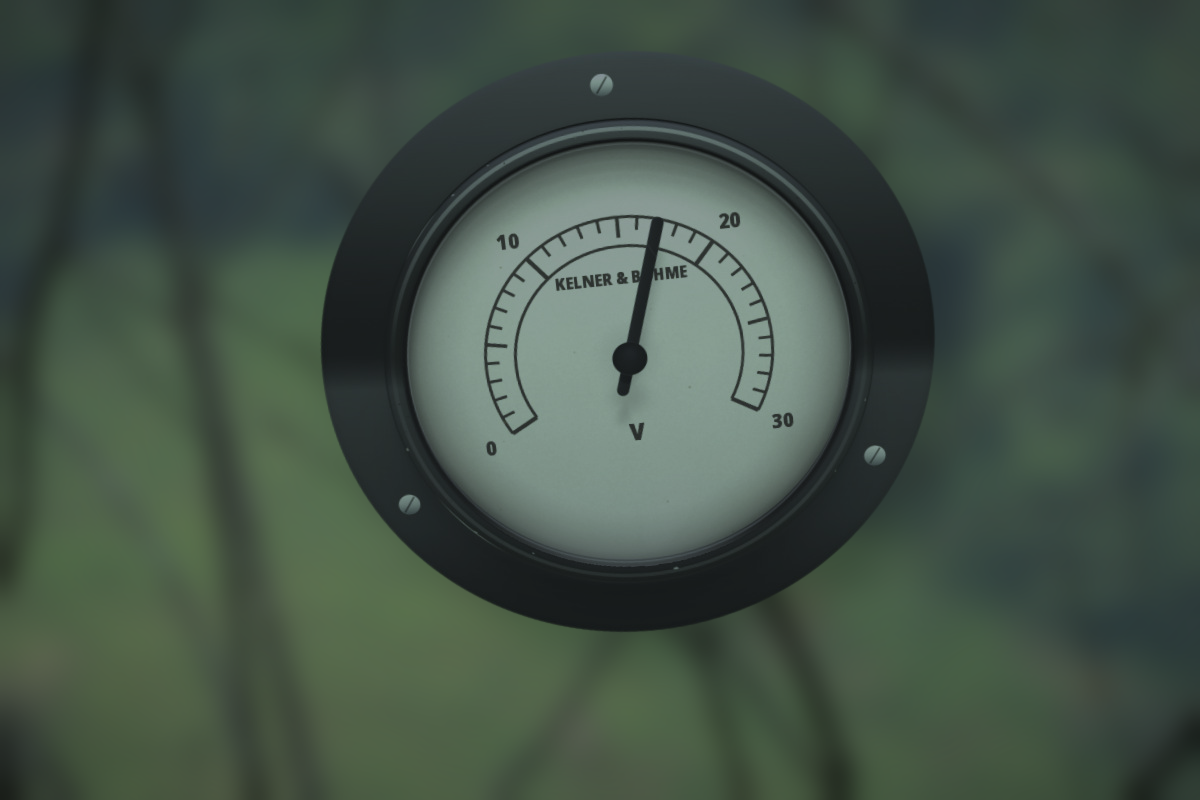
17 V
